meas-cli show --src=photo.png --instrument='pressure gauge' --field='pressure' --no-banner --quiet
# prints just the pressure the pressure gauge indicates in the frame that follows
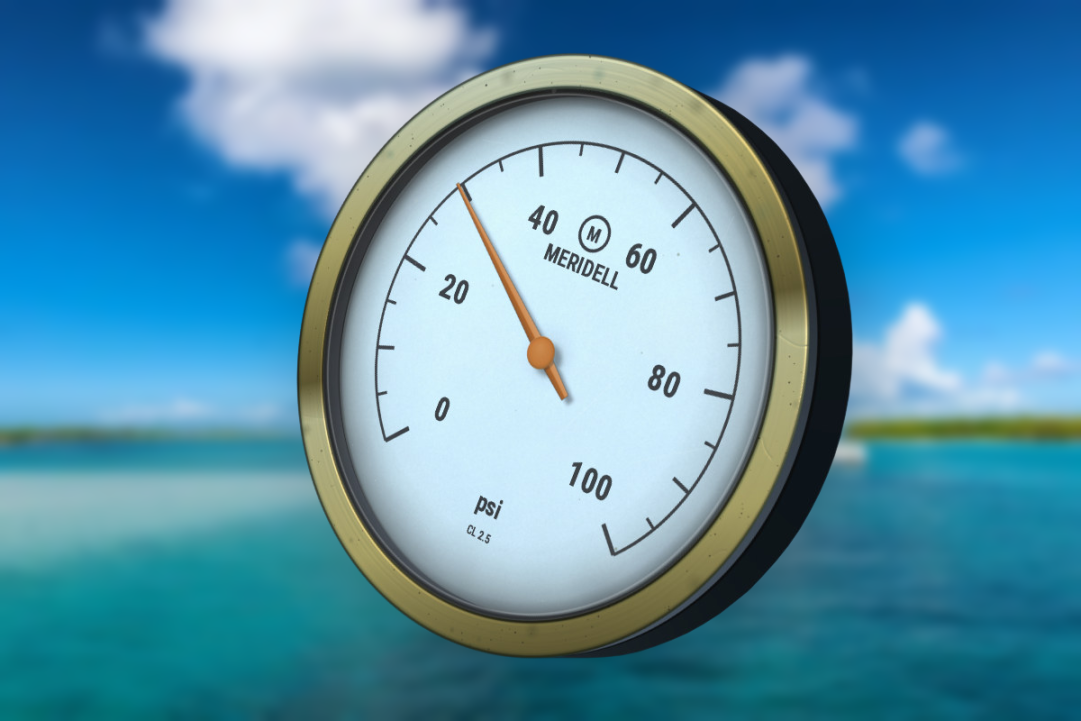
30 psi
